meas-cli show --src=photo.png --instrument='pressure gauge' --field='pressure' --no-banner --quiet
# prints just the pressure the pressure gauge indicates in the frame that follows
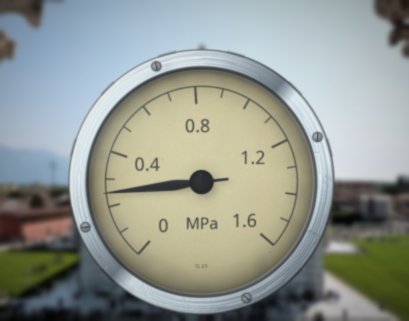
0.25 MPa
